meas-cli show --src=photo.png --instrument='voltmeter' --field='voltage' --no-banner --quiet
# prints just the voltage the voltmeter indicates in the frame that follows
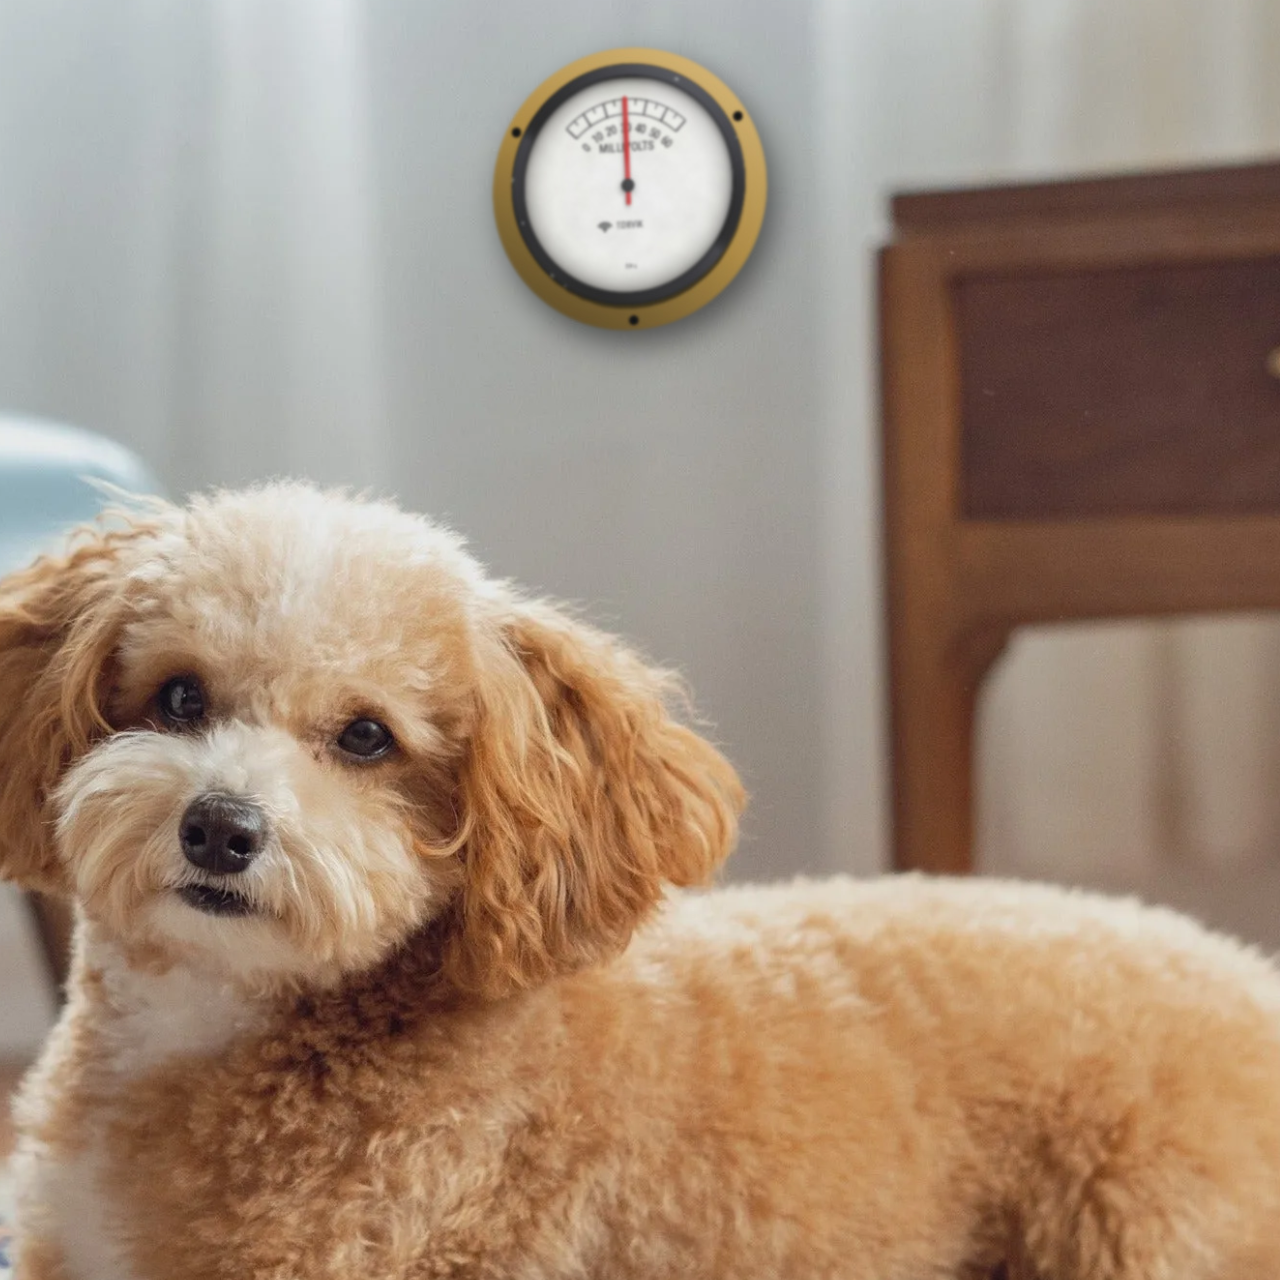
30 mV
